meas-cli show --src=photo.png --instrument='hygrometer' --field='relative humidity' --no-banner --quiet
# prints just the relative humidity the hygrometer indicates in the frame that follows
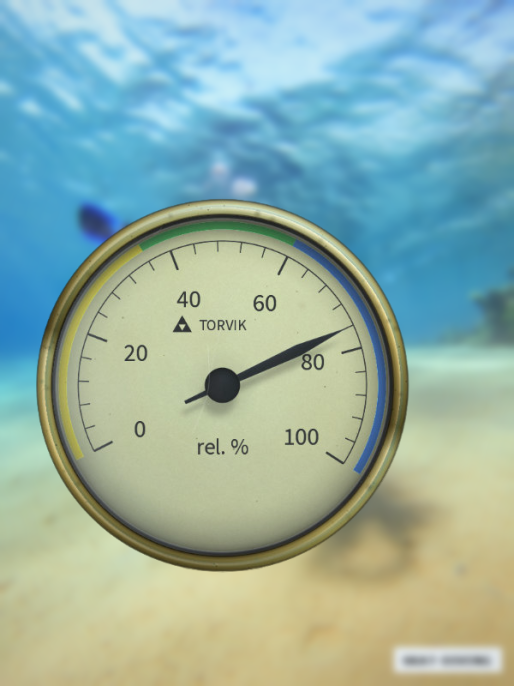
76 %
